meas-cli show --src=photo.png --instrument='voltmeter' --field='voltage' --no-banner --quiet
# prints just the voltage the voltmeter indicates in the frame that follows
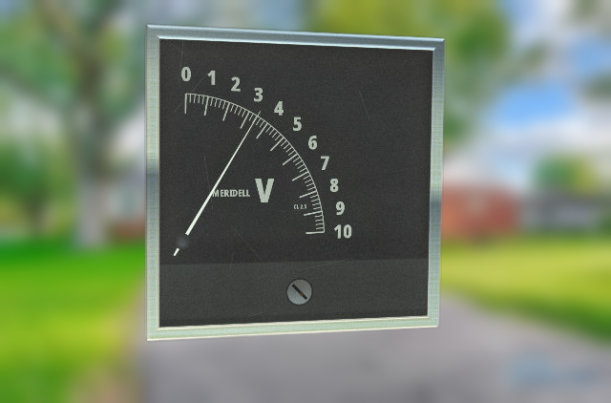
3.4 V
